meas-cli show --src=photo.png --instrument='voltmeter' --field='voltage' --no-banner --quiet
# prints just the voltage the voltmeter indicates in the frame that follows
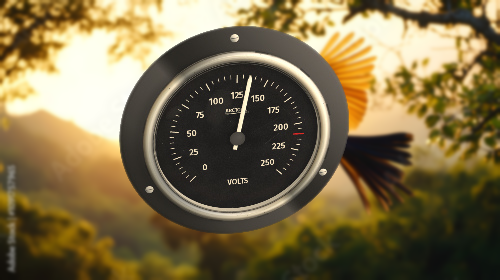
135 V
